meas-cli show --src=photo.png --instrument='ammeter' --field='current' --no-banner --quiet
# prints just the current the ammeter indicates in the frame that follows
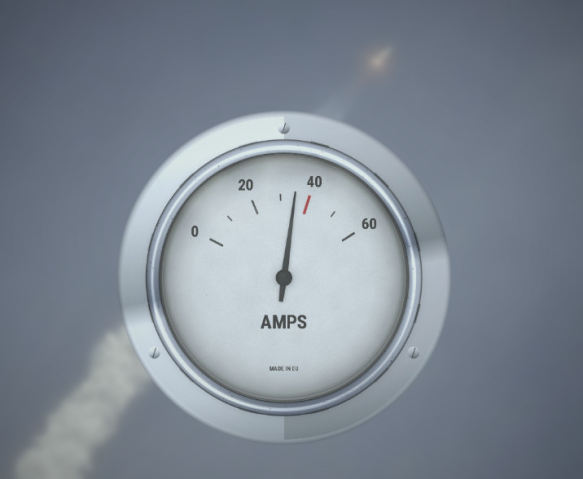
35 A
